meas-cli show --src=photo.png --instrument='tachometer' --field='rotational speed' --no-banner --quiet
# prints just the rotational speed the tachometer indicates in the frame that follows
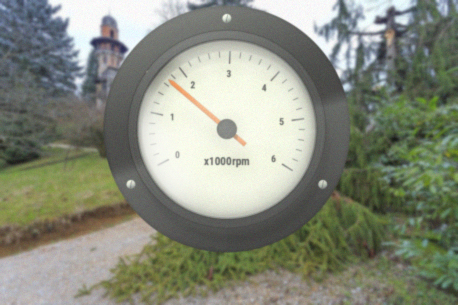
1700 rpm
